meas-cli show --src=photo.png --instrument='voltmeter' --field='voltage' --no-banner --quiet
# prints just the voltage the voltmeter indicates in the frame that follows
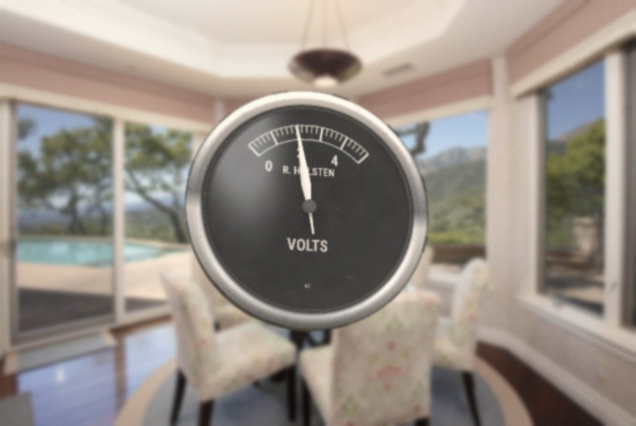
2 V
